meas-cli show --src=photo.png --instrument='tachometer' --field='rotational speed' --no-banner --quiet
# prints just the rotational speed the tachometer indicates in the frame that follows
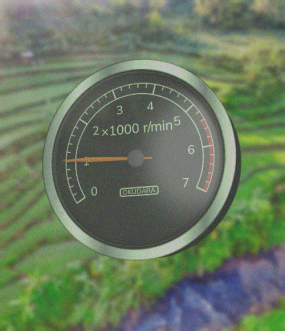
1000 rpm
